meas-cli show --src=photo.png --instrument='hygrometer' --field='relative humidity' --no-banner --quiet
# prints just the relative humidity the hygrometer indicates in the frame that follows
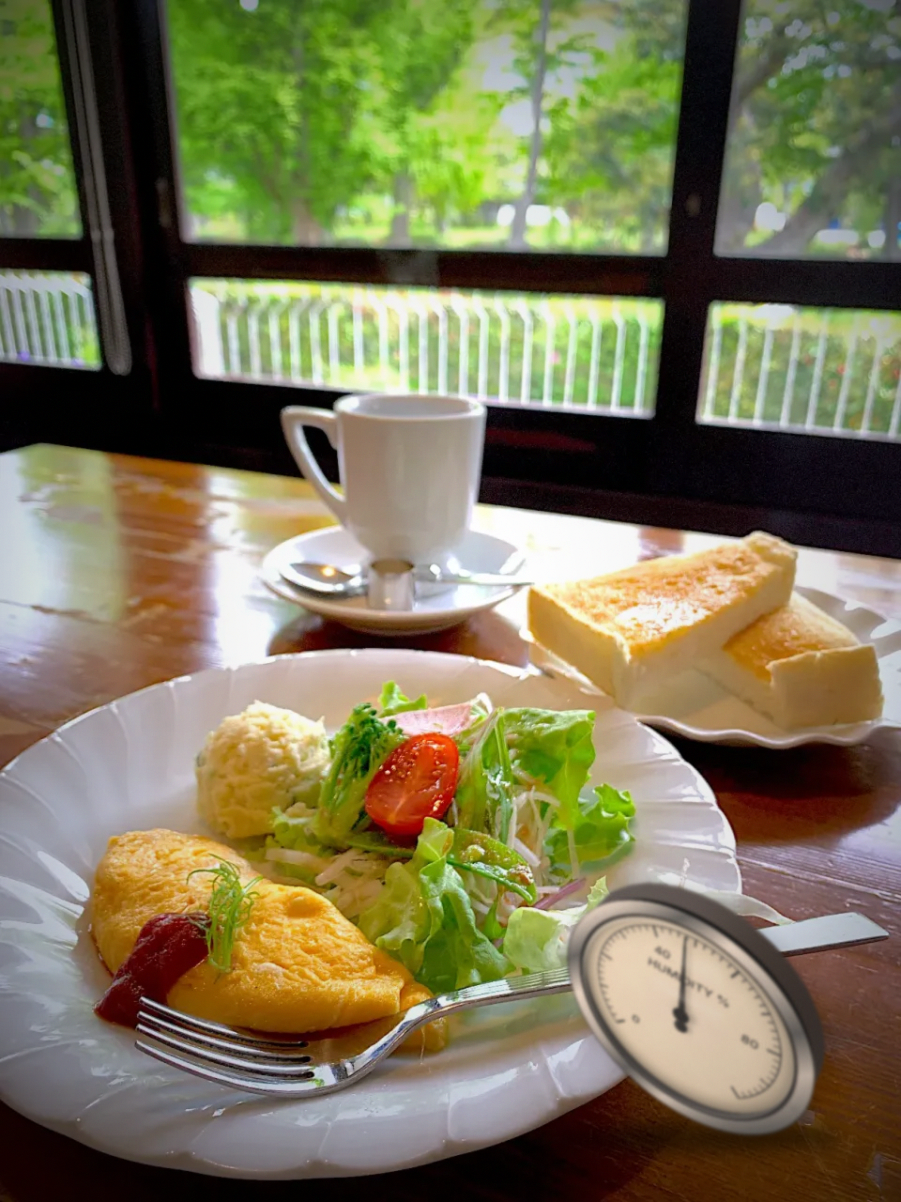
48 %
